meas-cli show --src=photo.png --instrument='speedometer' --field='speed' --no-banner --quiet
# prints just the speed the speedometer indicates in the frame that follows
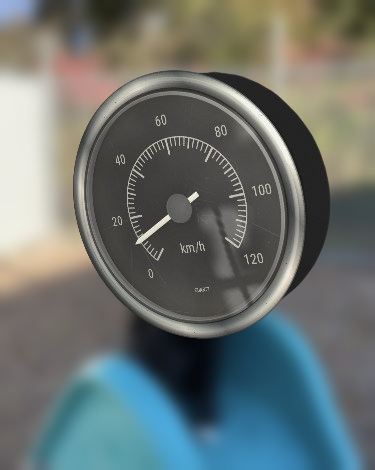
10 km/h
